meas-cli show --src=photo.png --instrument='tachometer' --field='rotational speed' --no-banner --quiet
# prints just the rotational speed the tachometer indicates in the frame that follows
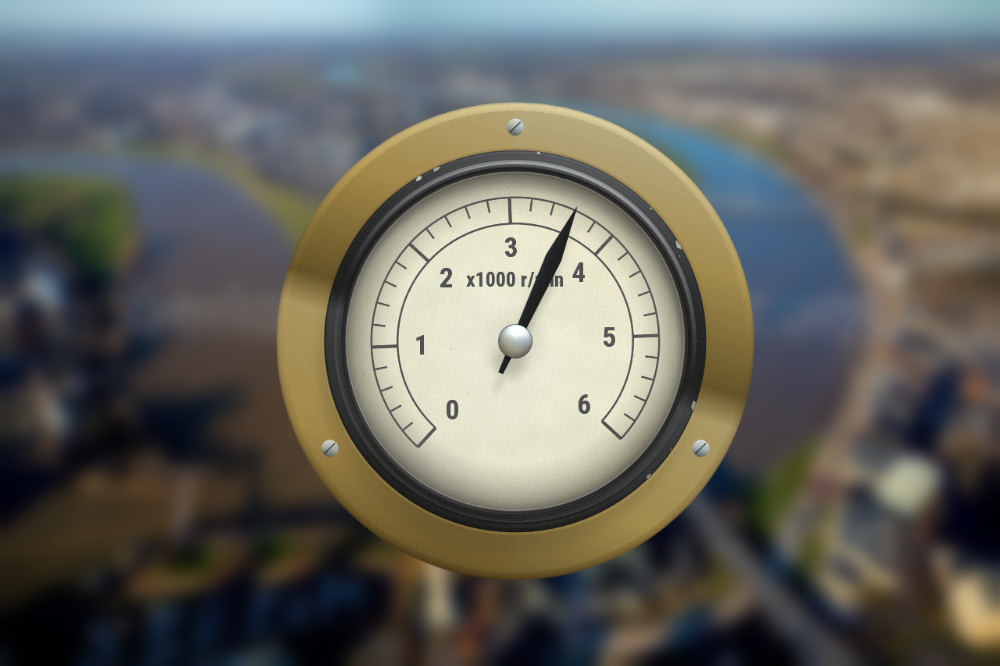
3600 rpm
